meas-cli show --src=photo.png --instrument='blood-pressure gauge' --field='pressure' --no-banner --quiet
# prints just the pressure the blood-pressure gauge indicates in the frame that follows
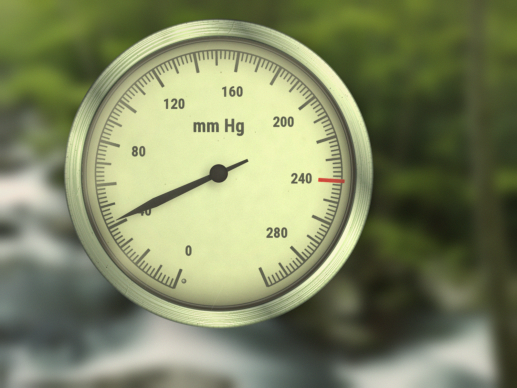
42 mmHg
